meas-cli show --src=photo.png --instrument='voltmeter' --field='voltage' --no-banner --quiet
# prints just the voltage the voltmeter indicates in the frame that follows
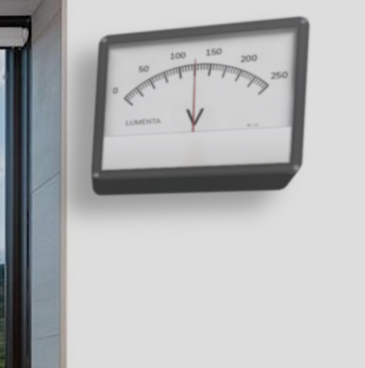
125 V
